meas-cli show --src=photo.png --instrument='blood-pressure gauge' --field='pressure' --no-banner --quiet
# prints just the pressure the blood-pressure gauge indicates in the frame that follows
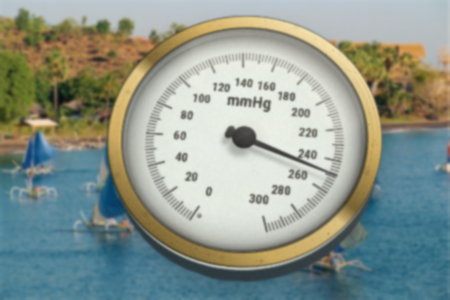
250 mmHg
